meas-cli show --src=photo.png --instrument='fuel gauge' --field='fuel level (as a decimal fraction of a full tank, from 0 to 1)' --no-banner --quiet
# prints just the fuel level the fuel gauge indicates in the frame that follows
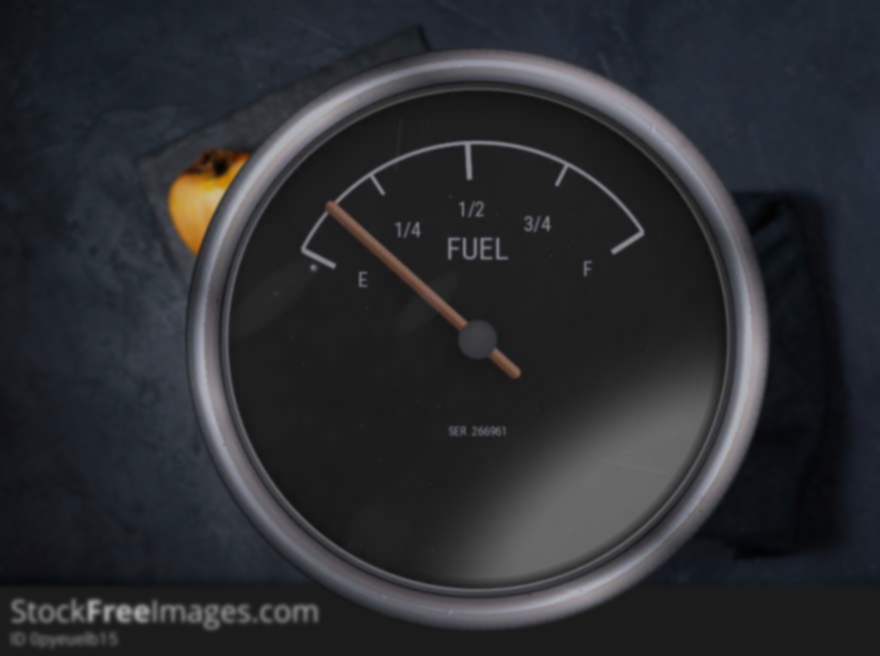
0.125
